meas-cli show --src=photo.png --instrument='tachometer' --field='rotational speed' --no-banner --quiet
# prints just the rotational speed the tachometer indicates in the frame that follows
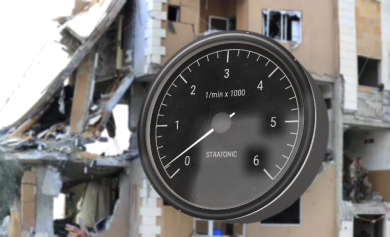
200 rpm
